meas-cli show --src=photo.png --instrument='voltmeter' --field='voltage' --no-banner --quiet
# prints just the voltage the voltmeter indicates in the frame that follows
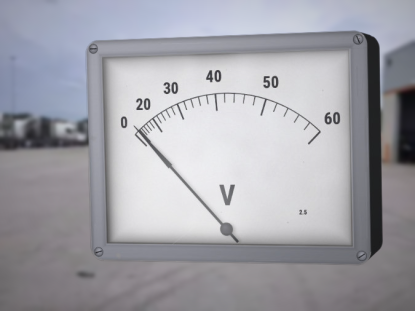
10 V
